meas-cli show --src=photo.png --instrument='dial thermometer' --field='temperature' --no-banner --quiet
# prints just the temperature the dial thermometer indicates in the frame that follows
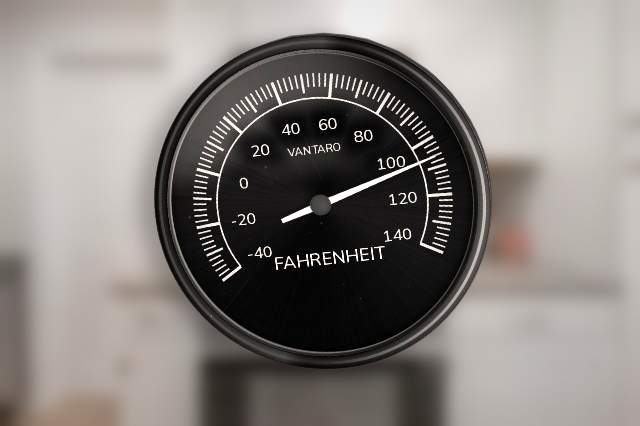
106 °F
